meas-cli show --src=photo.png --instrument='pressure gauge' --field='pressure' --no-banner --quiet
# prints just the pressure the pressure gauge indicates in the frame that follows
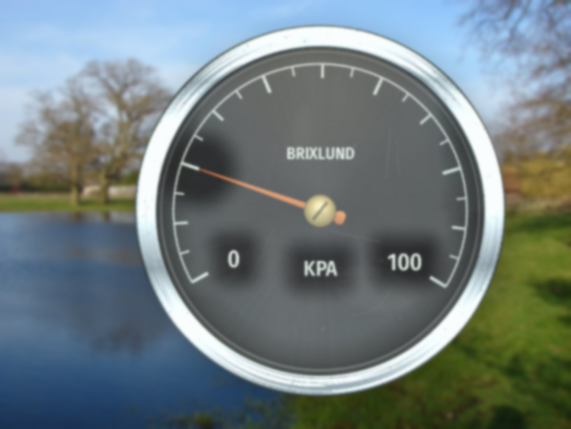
20 kPa
